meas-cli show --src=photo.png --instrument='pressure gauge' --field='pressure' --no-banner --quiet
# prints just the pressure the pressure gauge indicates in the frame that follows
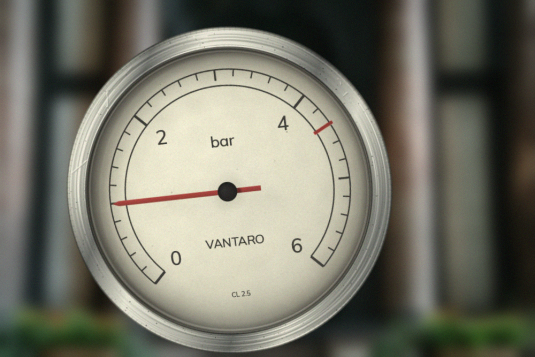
1 bar
